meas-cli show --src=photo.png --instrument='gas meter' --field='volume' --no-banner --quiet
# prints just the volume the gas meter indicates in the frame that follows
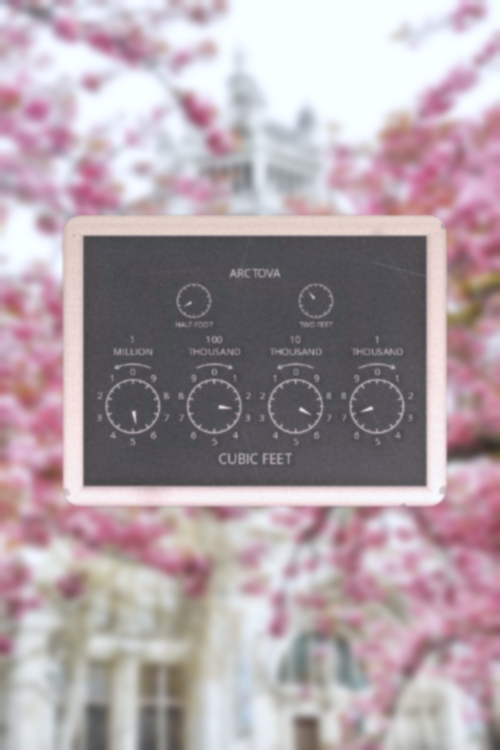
526700 ft³
